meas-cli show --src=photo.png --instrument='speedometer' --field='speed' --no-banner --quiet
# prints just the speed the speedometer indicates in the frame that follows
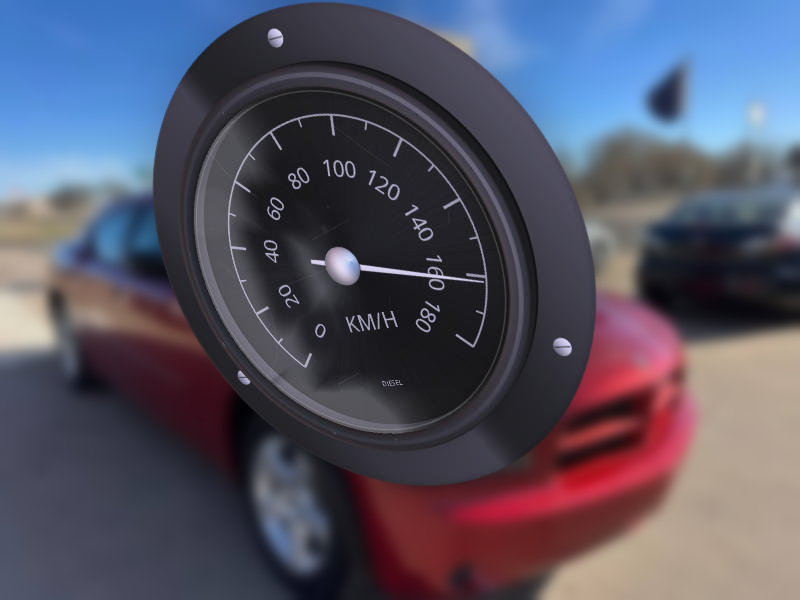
160 km/h
